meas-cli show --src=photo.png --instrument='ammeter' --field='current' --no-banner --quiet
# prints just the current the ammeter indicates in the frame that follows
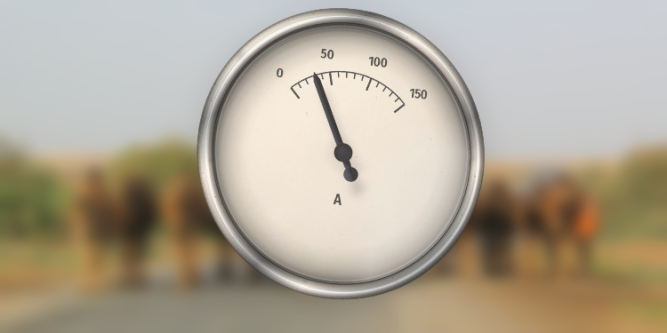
30 A
